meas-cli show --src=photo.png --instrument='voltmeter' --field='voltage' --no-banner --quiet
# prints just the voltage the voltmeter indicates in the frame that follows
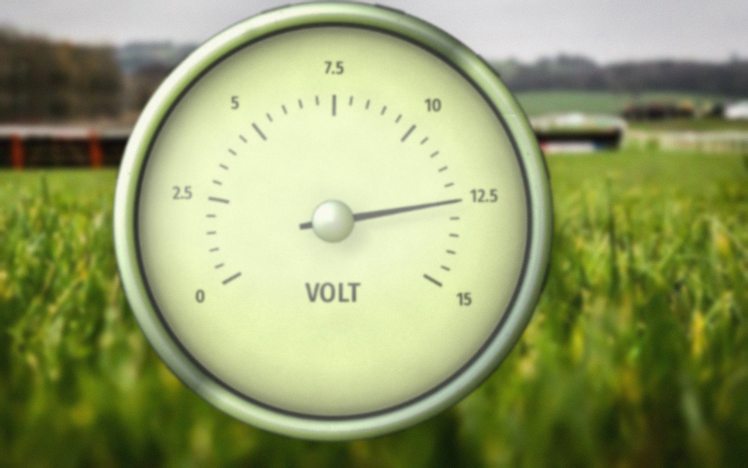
12.5 V
